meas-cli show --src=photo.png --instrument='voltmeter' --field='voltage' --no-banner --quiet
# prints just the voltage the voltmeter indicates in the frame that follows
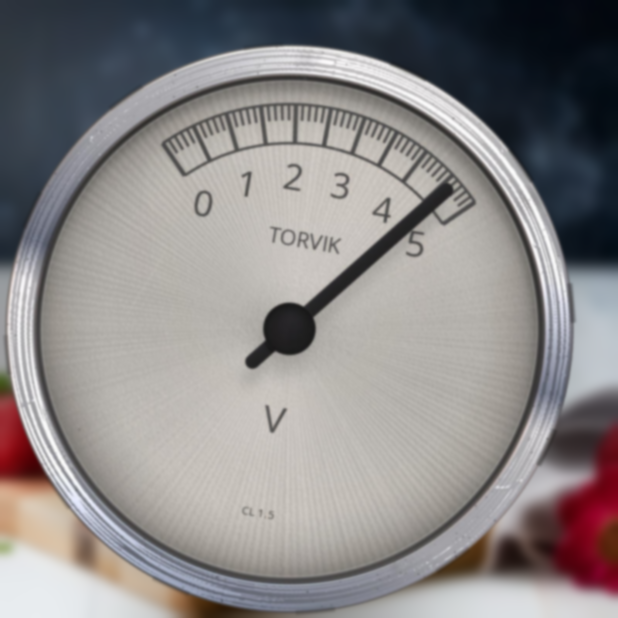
4.6 V
